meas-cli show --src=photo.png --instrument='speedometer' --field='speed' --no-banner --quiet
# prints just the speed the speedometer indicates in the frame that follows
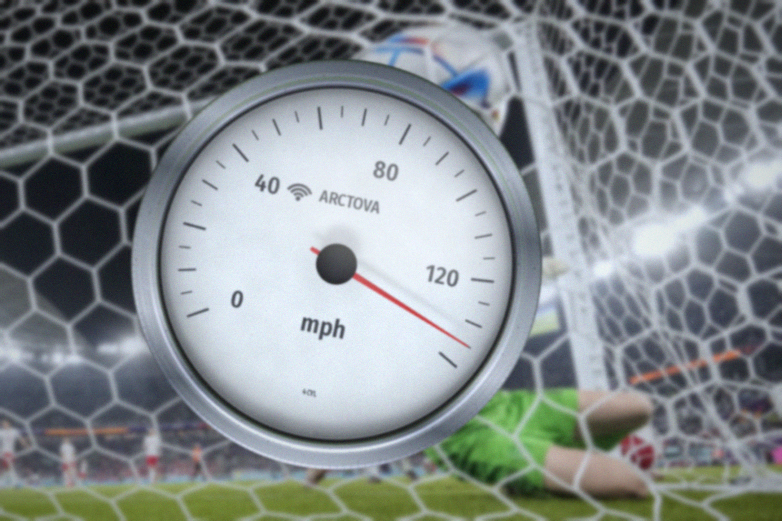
135 mph
